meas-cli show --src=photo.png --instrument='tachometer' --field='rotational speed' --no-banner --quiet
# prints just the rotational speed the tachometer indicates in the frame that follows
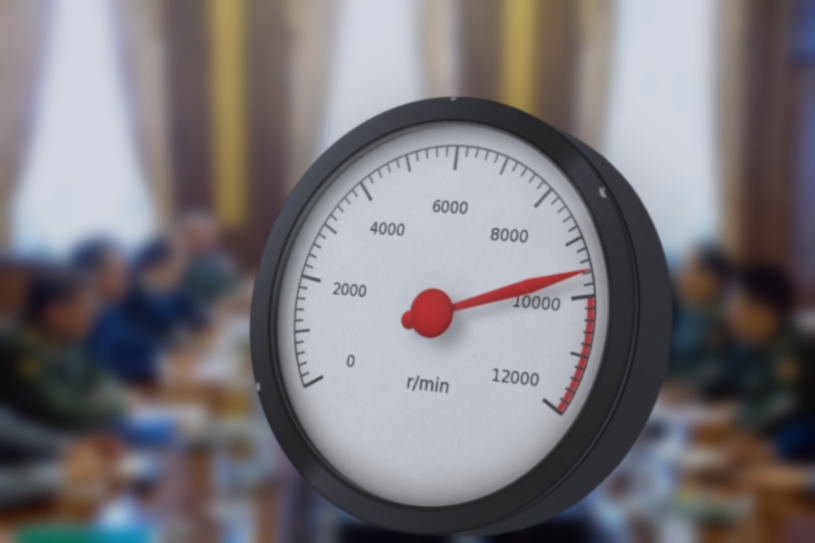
9600 rpm
